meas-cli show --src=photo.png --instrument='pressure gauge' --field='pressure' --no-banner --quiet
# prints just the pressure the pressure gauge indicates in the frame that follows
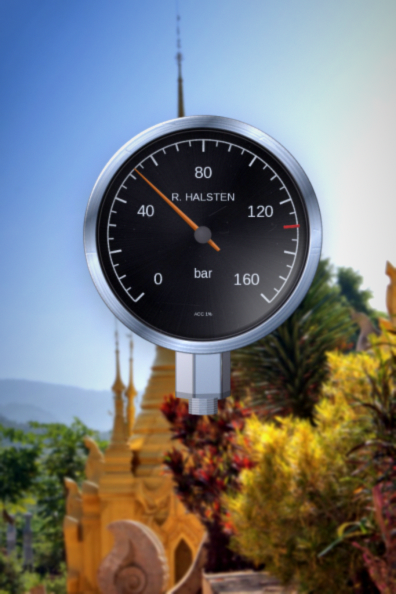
52.5 bar
